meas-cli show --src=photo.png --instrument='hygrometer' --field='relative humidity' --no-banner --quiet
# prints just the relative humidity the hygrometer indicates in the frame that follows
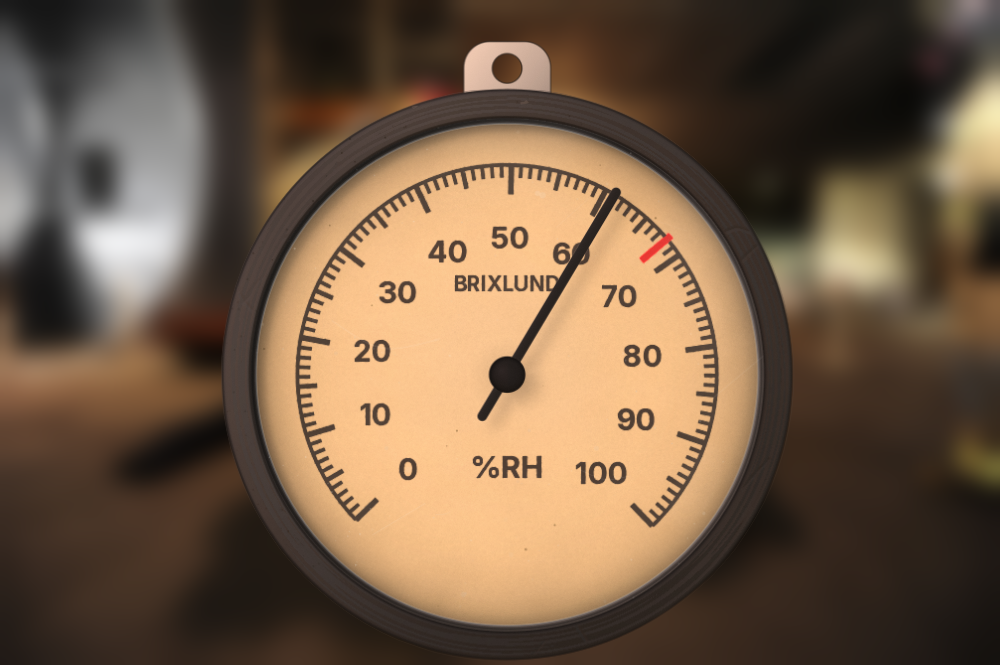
61 %
